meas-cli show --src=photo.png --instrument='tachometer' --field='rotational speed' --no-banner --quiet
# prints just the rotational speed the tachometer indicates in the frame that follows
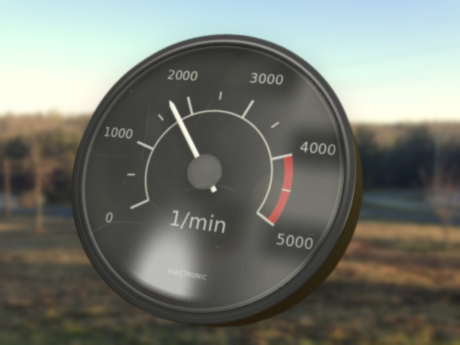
1750 rpm
